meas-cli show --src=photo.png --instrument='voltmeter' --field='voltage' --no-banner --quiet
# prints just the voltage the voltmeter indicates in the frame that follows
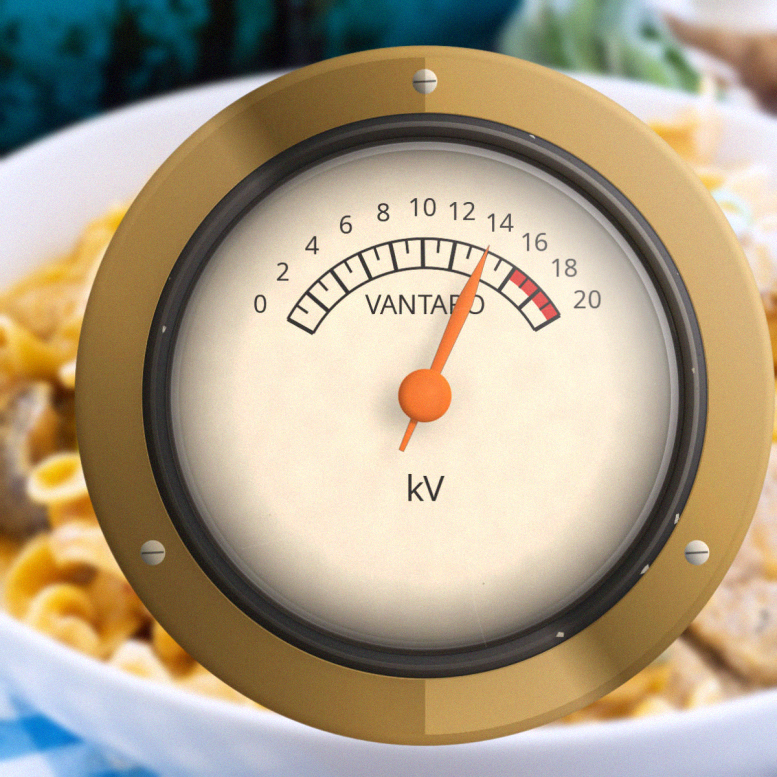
14 kV
